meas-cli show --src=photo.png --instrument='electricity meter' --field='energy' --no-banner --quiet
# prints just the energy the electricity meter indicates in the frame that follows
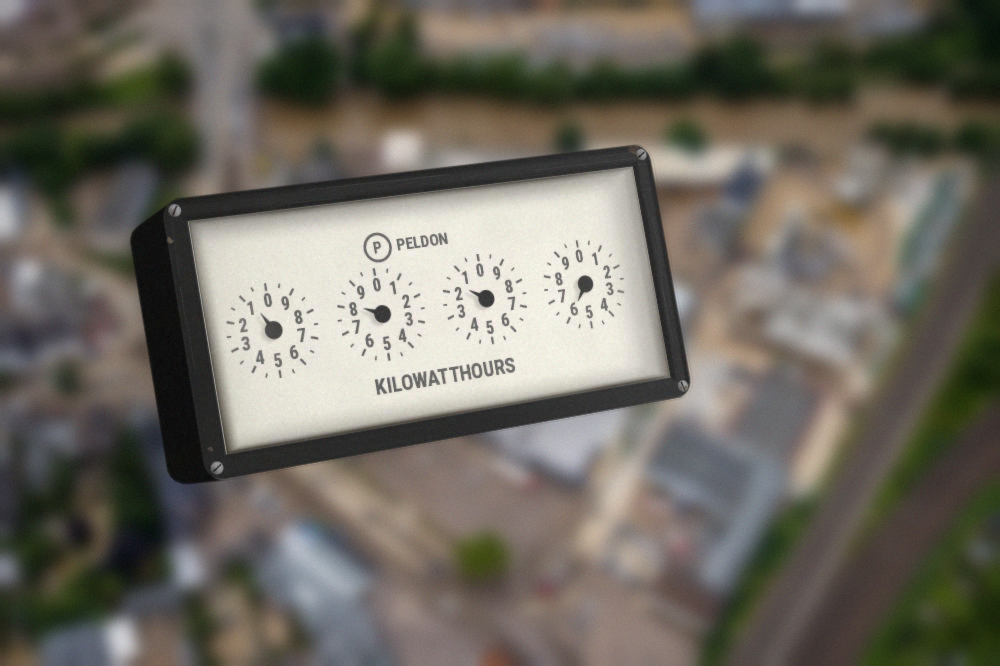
816 kWh
